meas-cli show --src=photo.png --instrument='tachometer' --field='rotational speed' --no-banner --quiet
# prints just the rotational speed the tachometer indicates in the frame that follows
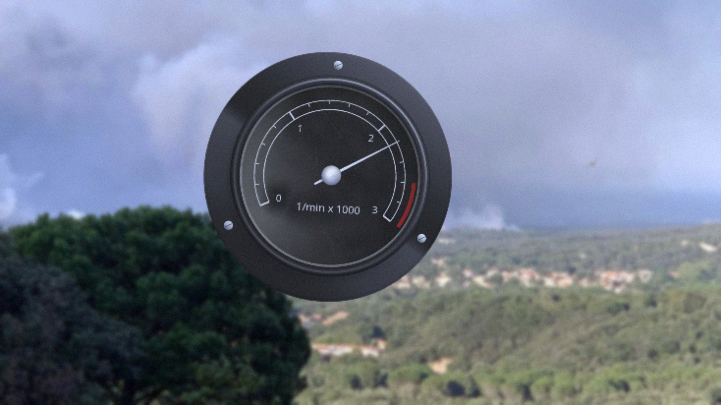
2200 rpm
